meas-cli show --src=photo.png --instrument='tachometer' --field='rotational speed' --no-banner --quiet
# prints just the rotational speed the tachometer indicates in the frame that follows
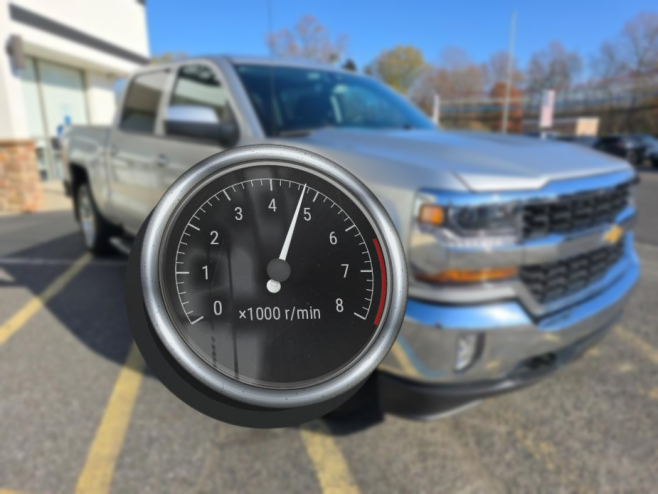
4700 rpm
